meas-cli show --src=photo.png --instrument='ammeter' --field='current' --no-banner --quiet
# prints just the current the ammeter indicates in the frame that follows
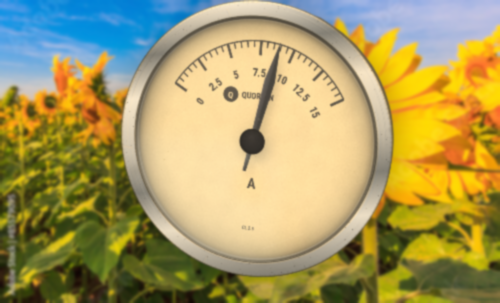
9 A
